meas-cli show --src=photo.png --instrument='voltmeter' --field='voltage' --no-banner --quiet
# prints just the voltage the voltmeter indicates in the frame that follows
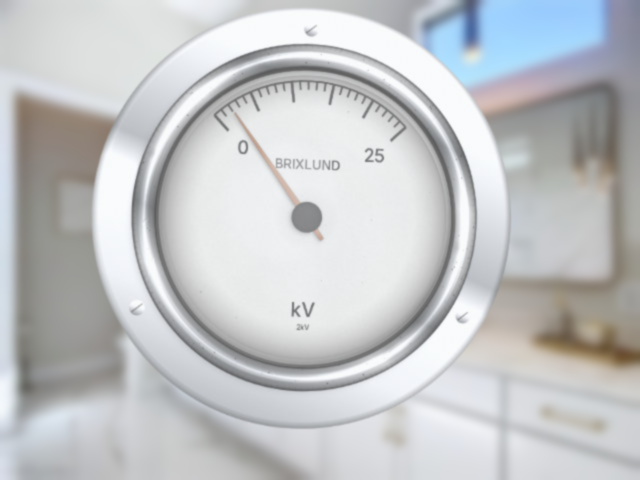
2 kV
